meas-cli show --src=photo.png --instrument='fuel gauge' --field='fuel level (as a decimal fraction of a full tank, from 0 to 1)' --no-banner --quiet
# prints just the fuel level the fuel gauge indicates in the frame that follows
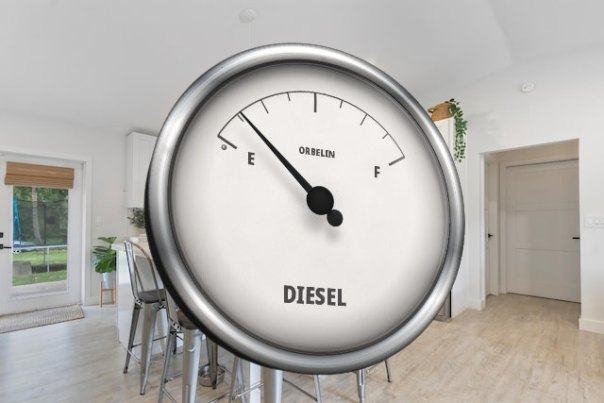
0.125
